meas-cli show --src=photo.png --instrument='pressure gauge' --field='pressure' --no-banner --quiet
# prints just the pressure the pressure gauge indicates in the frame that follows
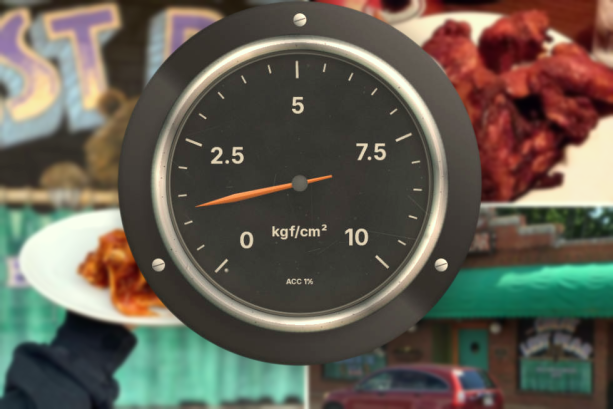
1.25 kg/cm²
